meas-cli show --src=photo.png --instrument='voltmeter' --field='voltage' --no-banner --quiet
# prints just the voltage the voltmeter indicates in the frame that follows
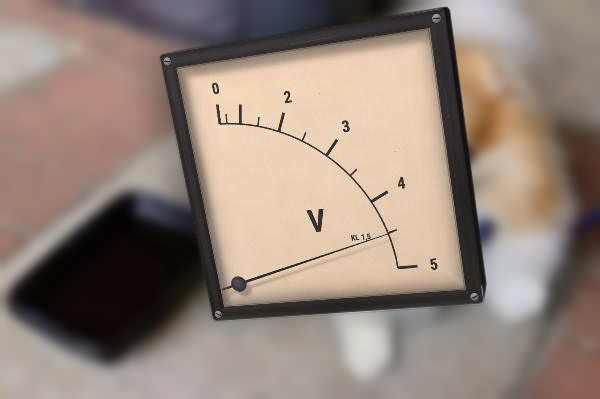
4.5 V
